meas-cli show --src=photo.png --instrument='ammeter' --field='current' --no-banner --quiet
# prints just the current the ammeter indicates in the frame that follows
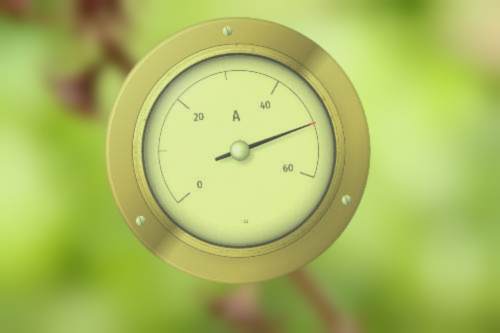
50 A
